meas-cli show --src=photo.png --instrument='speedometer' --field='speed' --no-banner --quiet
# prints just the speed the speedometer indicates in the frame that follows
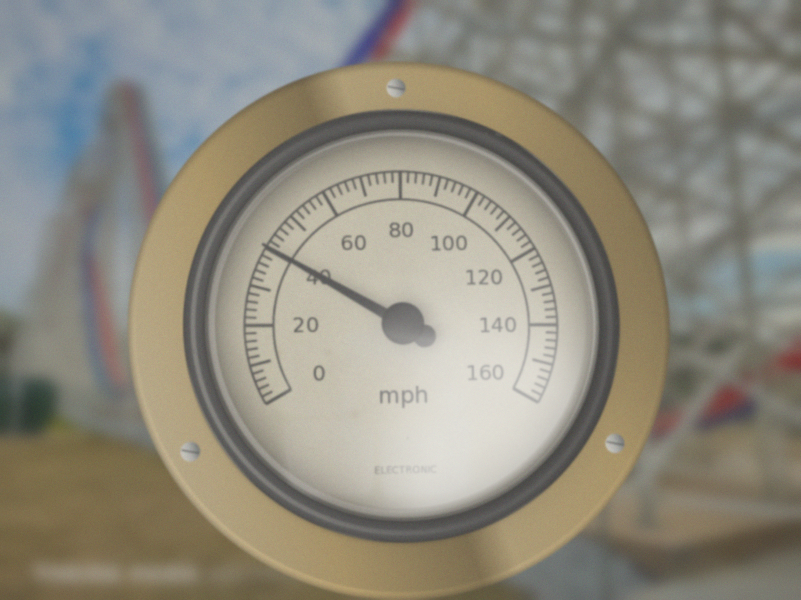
40 mph
